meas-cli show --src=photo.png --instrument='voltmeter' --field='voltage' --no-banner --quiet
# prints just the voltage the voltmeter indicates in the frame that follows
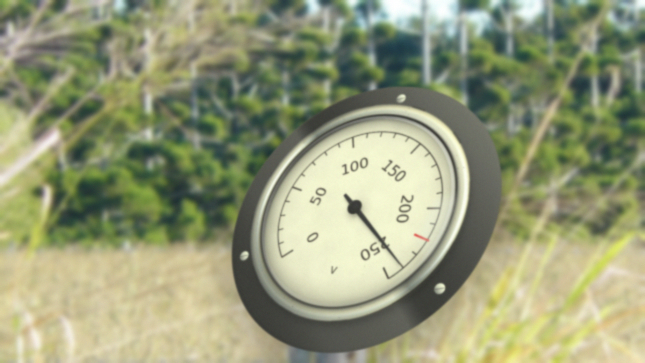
240 V
